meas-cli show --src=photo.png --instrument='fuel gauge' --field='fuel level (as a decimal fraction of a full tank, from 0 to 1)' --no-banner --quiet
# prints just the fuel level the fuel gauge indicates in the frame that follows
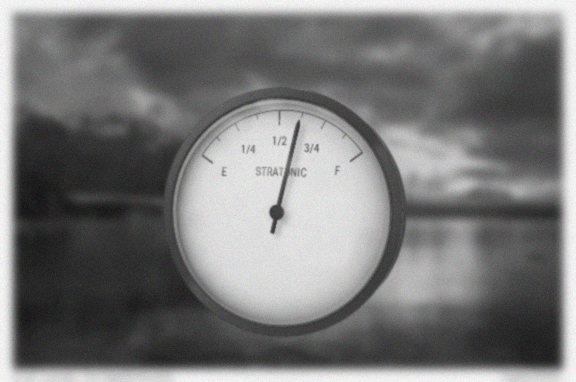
0.625
